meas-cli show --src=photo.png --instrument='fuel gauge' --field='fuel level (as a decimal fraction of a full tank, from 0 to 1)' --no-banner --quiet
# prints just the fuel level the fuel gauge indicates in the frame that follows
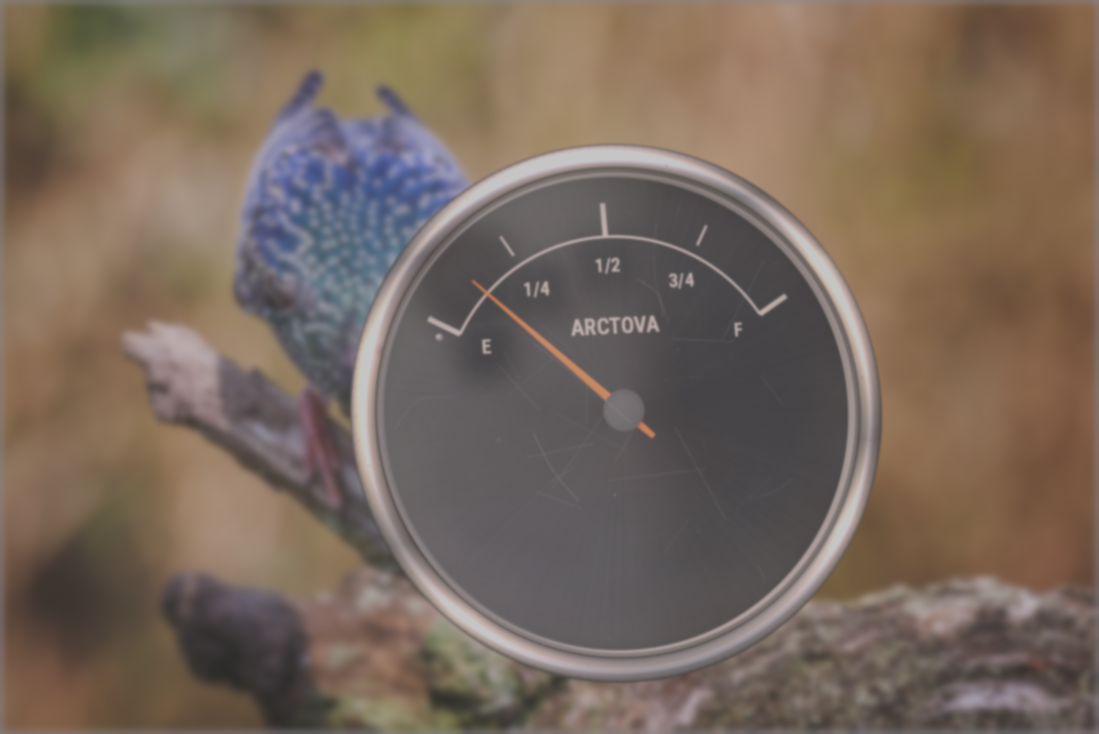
0.125
